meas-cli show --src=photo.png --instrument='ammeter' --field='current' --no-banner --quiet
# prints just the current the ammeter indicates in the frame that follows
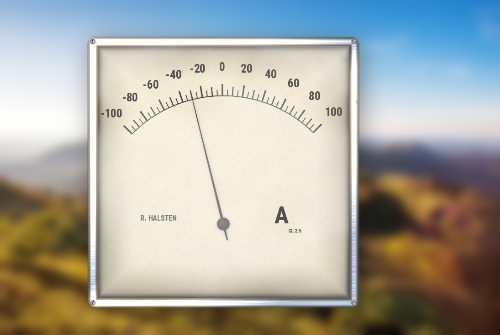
-30 A
